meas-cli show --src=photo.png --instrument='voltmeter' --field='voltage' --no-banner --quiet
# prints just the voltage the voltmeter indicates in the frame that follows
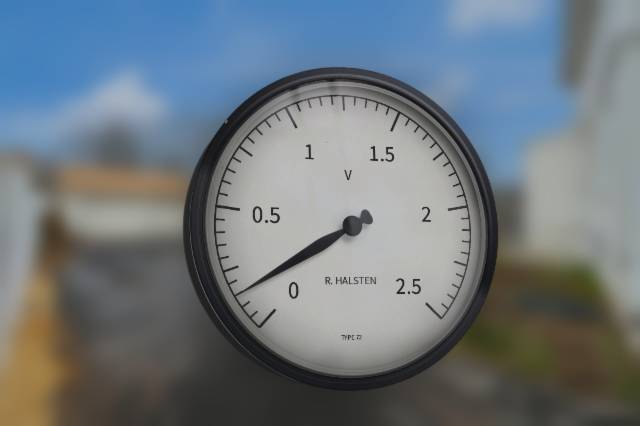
0.15 V
